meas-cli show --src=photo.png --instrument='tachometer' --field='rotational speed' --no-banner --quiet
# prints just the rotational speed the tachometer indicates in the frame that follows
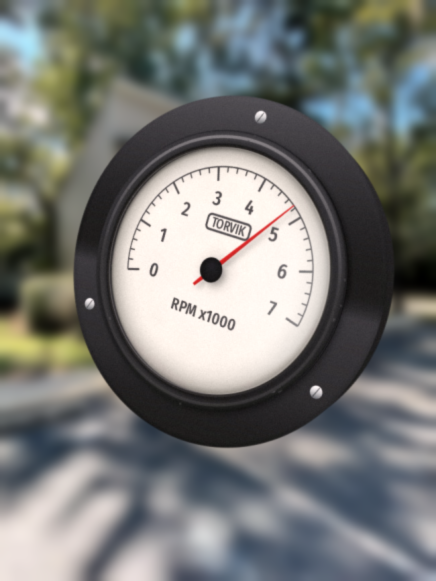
4800 rpm
